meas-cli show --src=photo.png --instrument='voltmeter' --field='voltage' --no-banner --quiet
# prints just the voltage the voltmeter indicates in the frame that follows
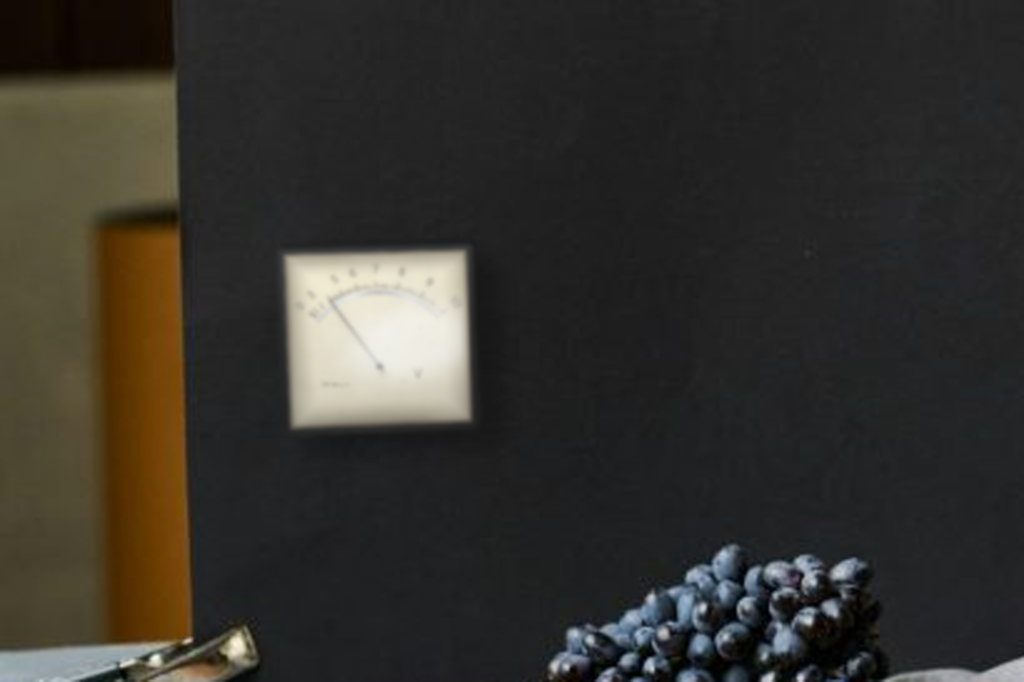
4 V
